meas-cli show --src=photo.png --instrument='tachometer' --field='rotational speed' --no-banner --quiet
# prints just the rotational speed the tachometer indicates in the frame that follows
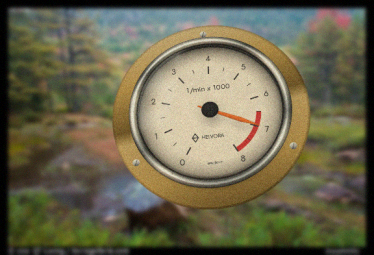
7000 rpm
